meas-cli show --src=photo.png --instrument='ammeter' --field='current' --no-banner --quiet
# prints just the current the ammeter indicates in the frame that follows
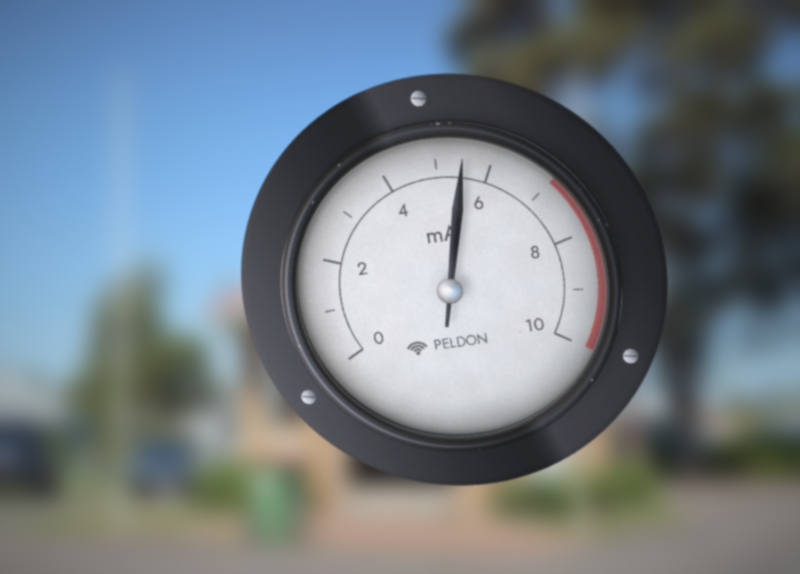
5.5 mA
